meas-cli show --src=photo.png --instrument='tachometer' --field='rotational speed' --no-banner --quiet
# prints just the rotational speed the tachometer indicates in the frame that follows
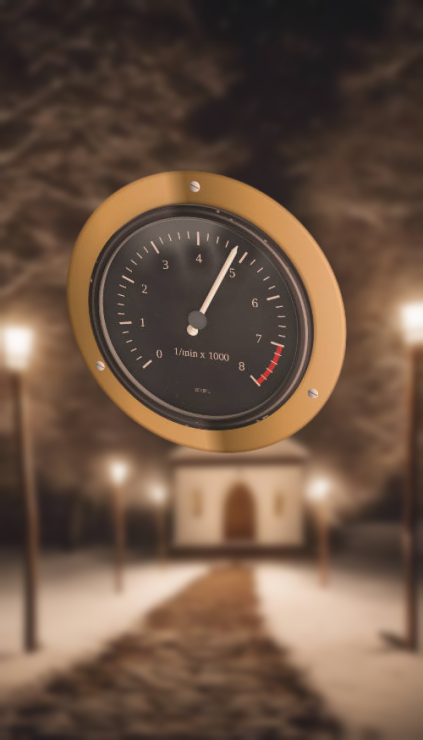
4800 rpm
